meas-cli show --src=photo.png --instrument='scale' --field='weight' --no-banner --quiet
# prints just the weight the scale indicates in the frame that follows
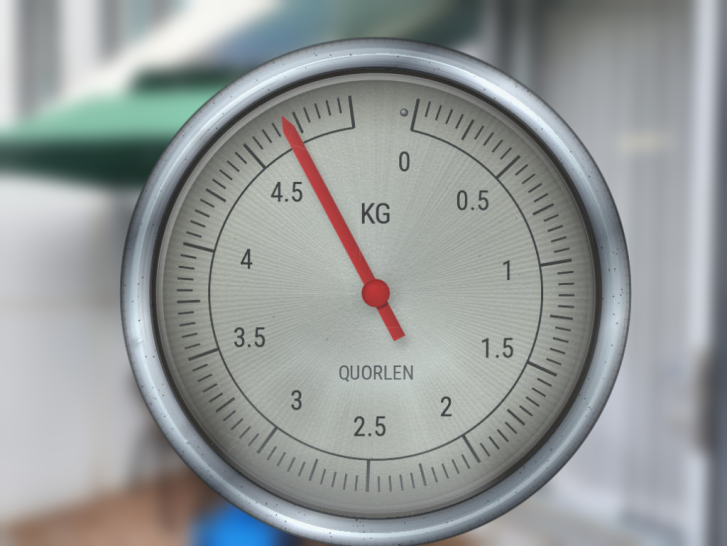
4.7 kg
